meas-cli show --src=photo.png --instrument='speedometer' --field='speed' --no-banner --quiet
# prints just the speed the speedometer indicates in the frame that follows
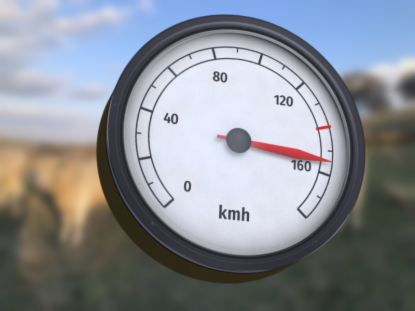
155 km/h
